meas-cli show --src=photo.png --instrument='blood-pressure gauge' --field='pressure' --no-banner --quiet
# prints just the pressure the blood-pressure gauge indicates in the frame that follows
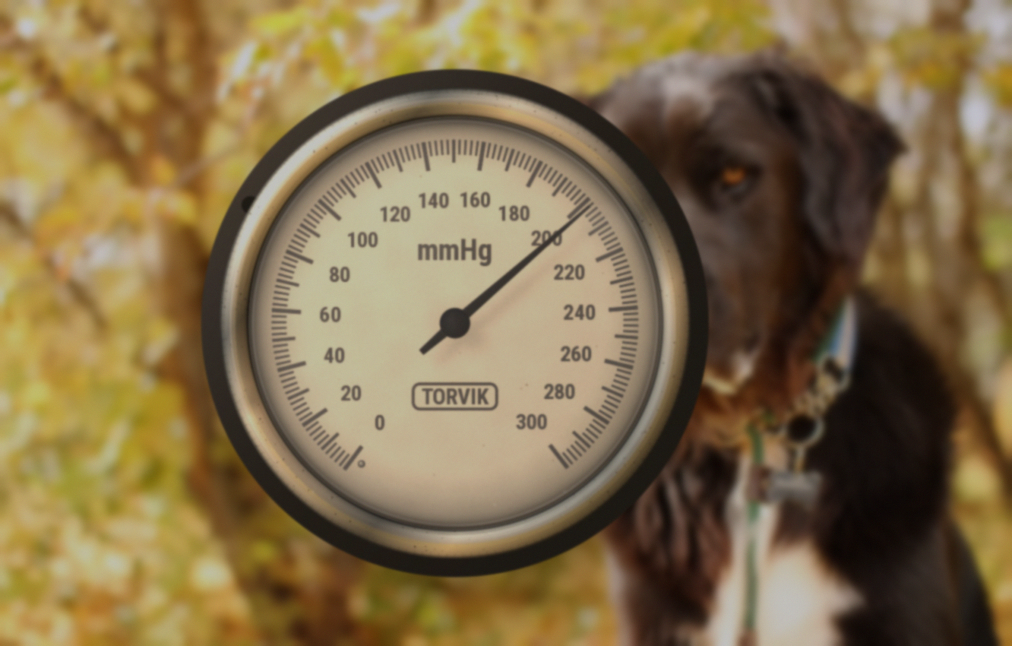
202 mmHg
